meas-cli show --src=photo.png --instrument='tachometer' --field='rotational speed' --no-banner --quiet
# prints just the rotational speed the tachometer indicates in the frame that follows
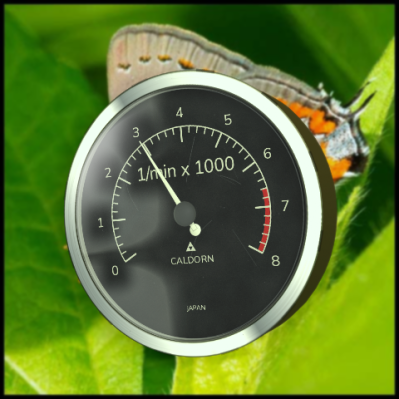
3000 rpm
